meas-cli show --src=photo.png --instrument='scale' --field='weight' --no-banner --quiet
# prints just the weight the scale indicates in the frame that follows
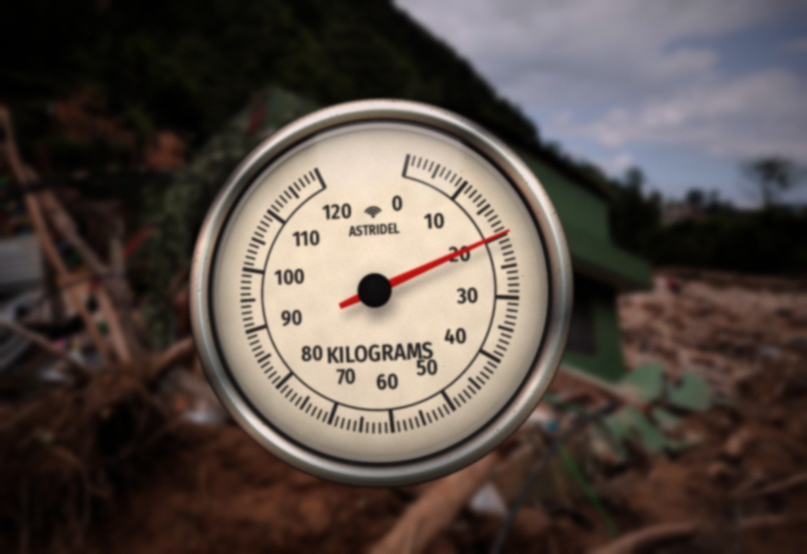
20 kg
